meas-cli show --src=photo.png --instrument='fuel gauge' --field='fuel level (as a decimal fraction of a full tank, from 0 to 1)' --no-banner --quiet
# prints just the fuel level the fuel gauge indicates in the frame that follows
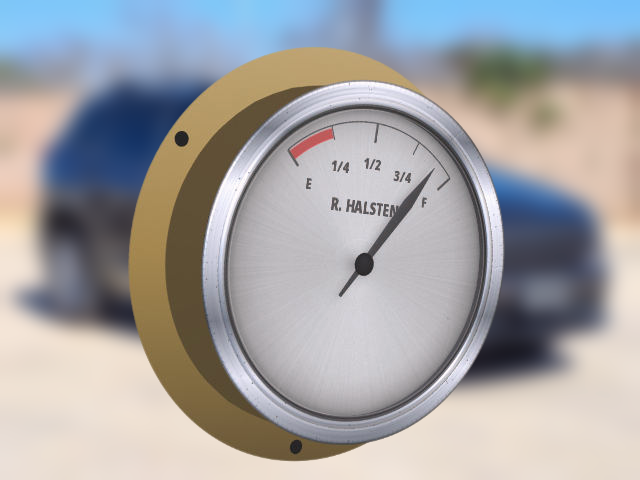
0.875
